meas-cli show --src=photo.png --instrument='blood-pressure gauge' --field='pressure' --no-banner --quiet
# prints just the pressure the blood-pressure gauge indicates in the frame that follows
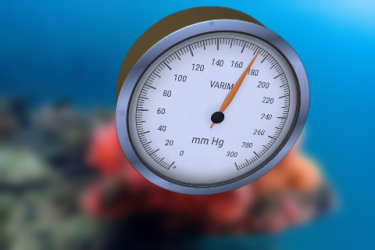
170 mmHg
